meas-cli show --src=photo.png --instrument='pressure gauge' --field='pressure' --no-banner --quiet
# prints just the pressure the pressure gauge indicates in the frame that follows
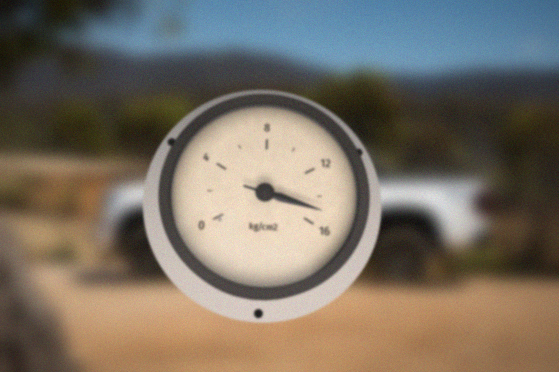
15 kg/cm²
